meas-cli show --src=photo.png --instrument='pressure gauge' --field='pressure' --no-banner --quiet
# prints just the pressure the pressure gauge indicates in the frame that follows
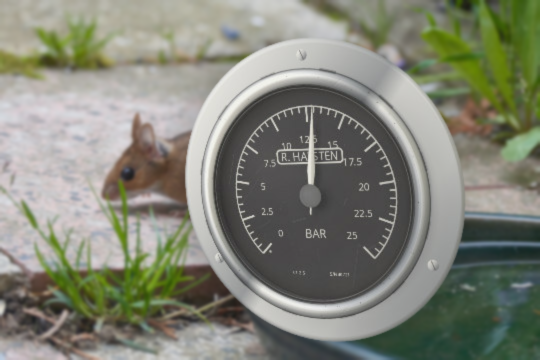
13 bar
